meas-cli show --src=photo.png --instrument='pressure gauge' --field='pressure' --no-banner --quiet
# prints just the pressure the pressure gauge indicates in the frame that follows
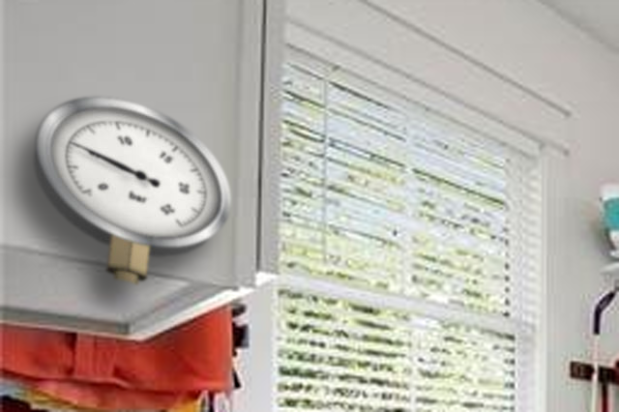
5 bar
